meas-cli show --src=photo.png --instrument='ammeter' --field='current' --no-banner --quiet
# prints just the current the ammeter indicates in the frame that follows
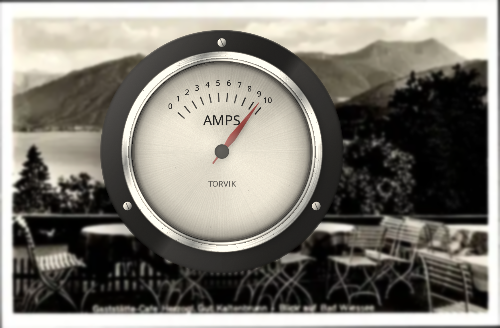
9.5 A
